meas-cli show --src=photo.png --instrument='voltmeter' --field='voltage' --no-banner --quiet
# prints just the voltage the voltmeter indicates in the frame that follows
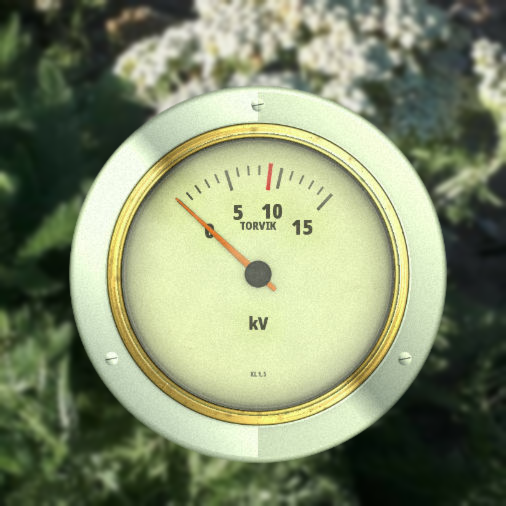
0 kV
